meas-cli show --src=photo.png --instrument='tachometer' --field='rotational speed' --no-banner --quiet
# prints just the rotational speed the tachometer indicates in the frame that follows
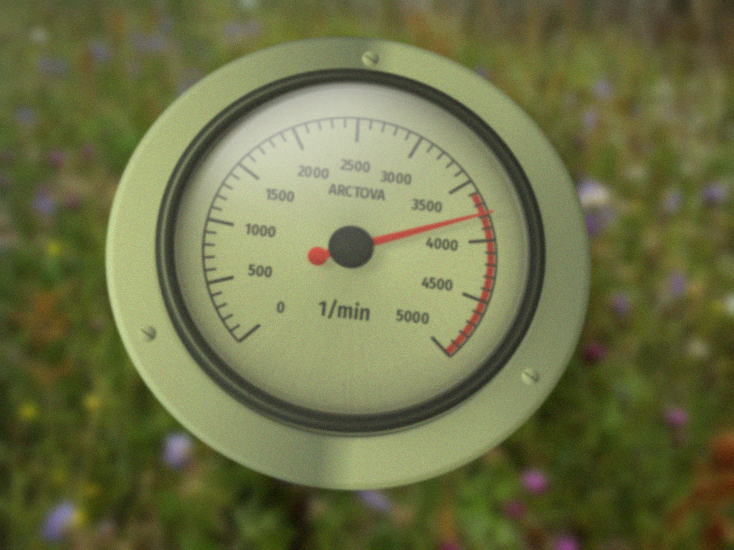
3800 rpm
